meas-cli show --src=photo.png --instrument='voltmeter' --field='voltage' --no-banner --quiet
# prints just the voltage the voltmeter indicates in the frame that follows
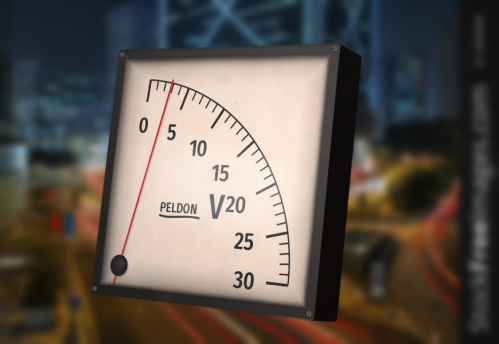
3 V
